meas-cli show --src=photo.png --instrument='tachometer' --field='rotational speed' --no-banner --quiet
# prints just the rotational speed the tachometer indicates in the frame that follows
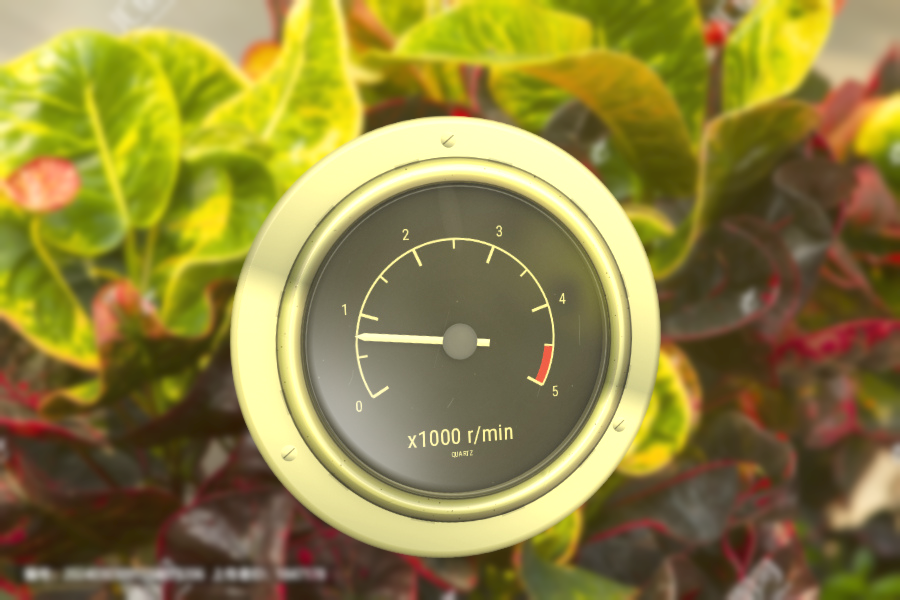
750 rpm
